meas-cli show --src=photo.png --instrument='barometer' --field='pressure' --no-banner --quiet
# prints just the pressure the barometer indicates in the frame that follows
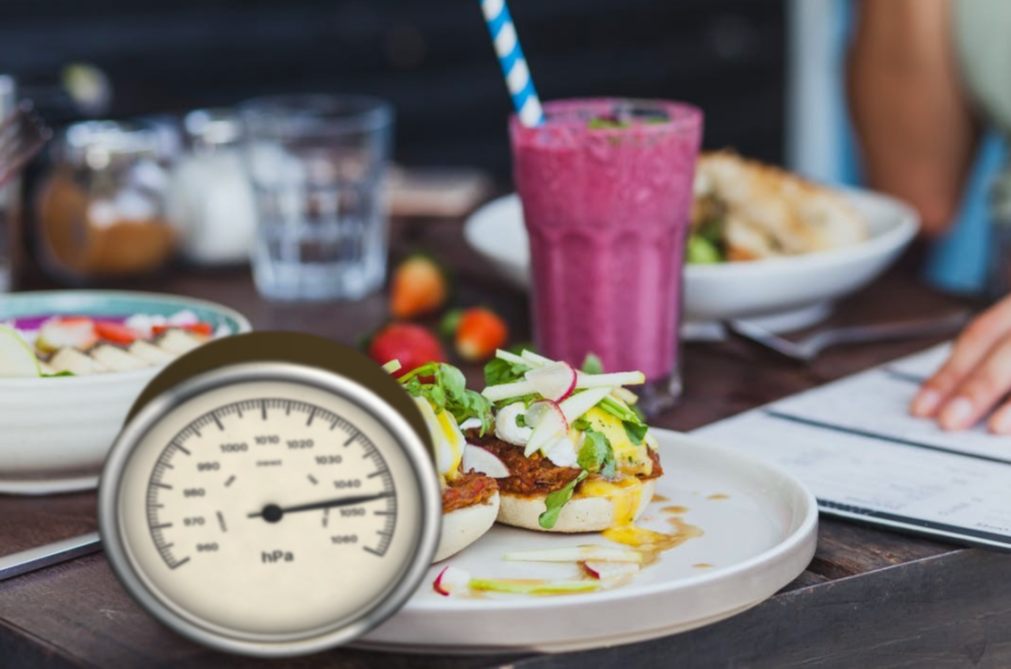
1045 hPa
